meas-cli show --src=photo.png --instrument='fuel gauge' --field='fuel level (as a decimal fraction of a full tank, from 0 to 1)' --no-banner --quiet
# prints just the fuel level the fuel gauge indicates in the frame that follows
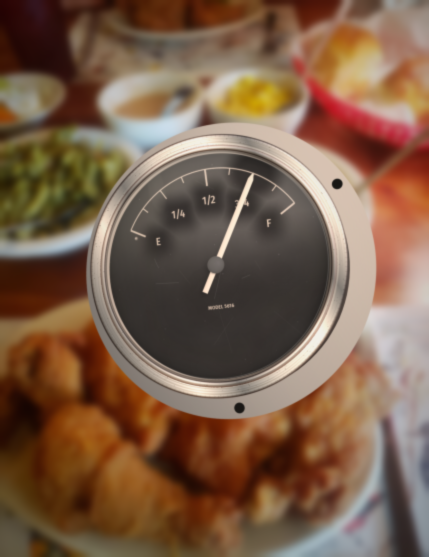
0.75
